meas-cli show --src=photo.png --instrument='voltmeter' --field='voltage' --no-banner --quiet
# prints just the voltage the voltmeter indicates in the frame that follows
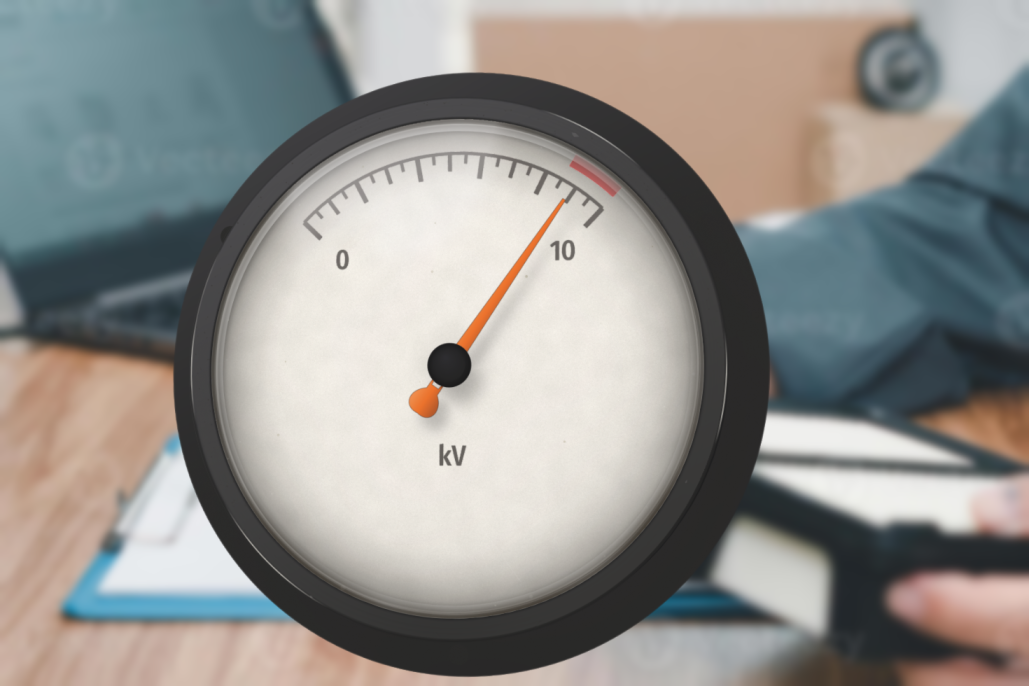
9 kV
